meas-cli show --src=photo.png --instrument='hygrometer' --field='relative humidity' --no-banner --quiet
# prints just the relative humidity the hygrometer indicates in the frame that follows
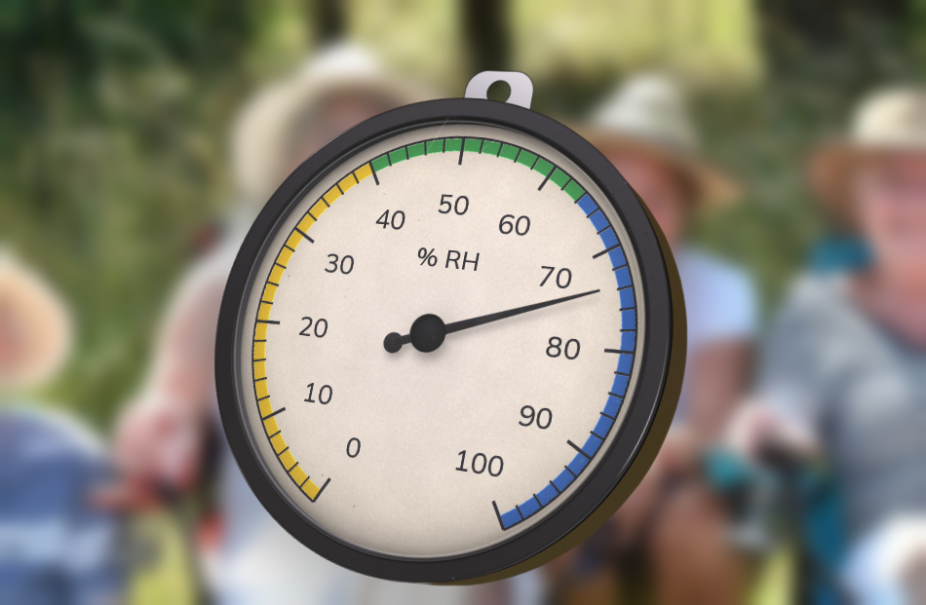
74 %
